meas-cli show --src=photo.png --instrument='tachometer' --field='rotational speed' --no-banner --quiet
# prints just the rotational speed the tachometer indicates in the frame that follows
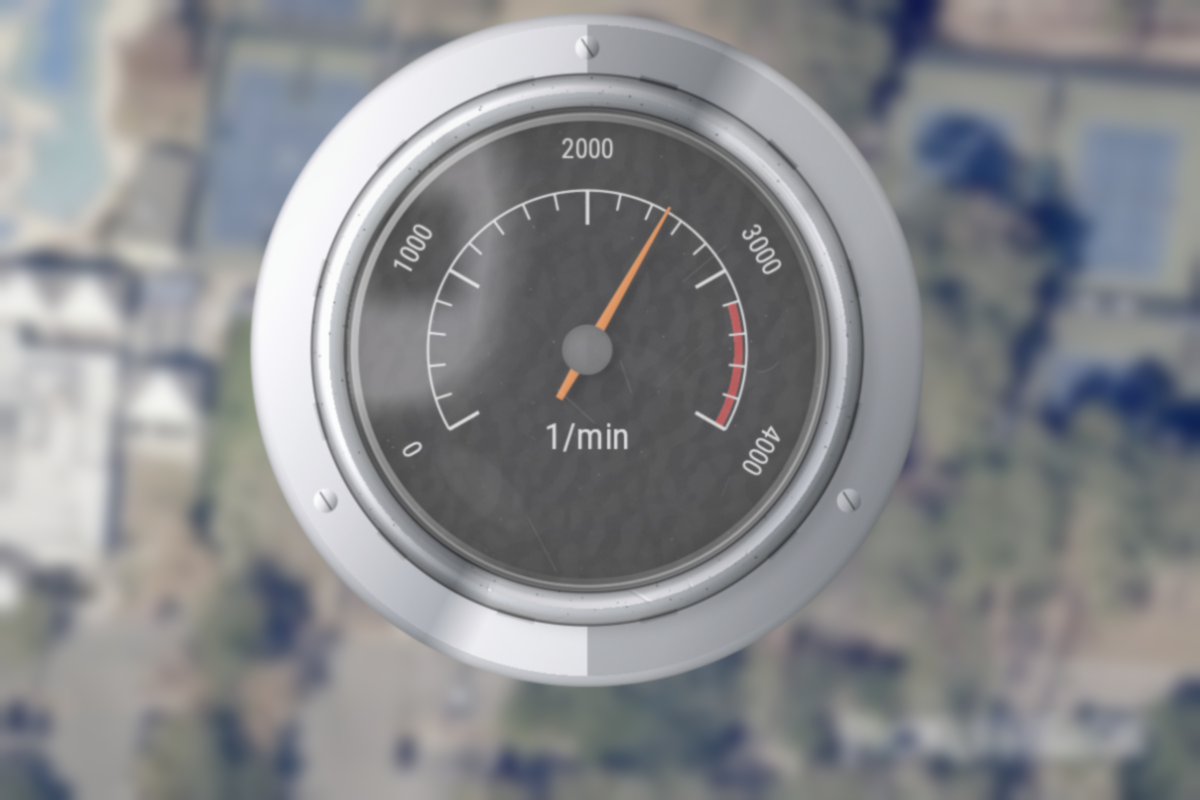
2500 rpm
